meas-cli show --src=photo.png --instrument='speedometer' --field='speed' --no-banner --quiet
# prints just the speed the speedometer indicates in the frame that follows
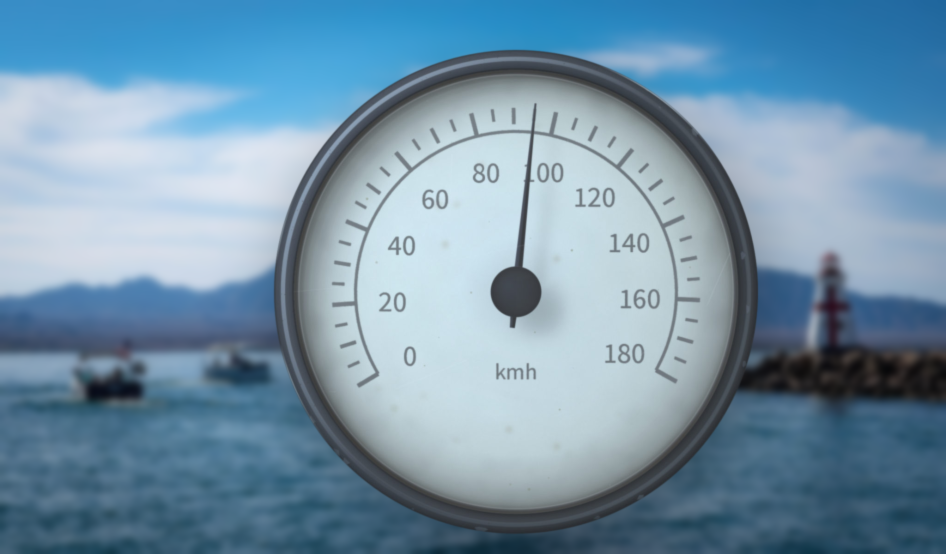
95 km/h
